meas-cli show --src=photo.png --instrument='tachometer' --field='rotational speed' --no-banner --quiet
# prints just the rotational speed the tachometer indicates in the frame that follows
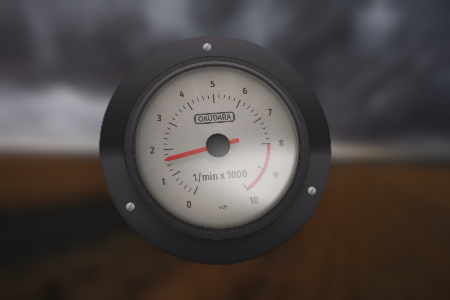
1600 rpm
